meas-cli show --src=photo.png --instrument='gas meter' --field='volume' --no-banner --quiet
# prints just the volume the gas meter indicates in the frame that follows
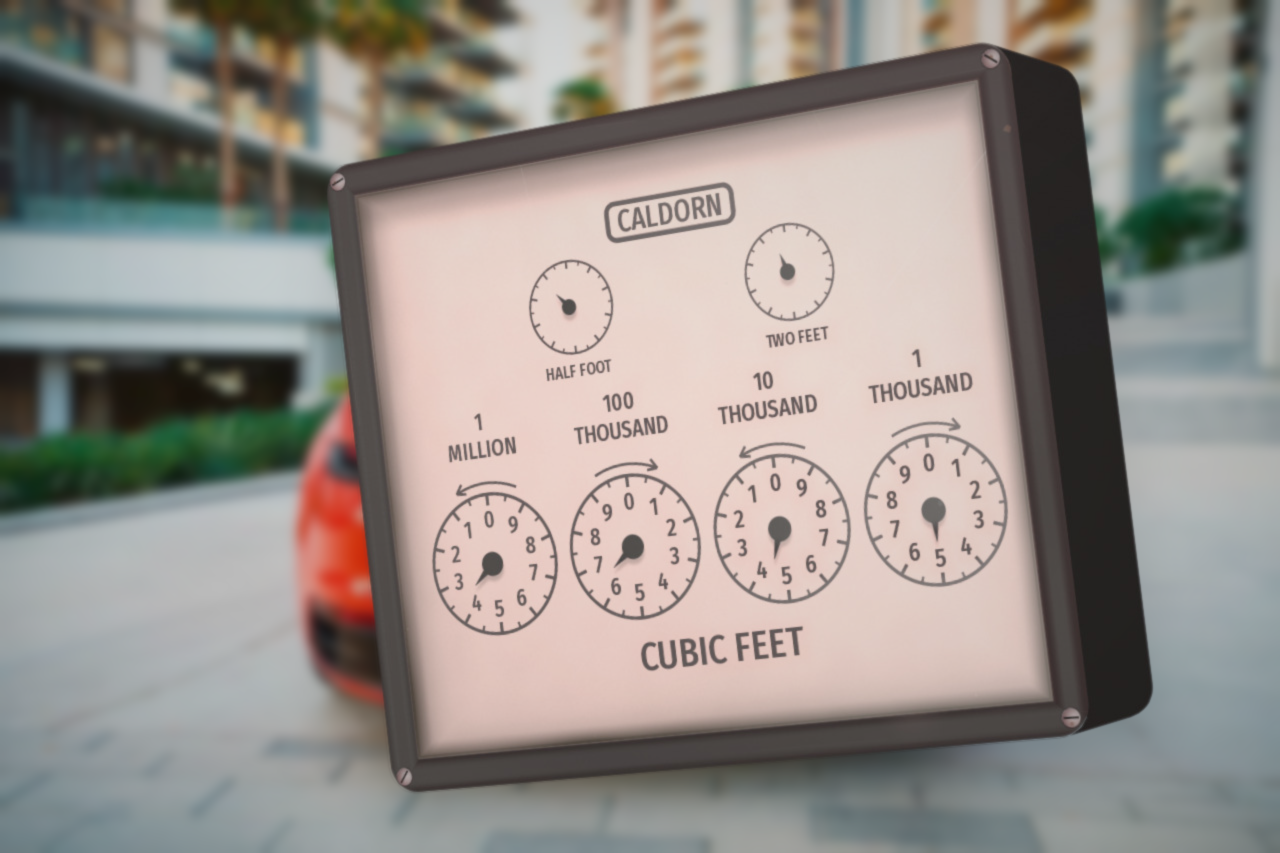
364500 ft³
